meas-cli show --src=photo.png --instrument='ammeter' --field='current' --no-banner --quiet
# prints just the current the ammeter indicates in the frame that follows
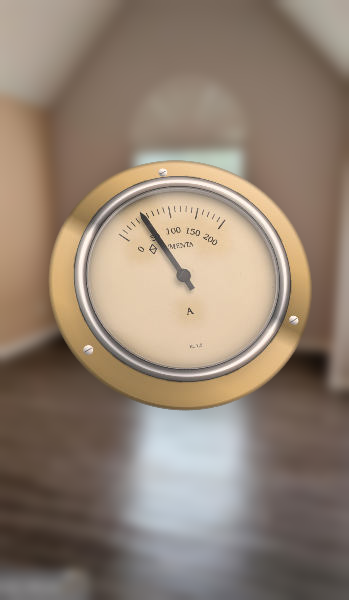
50 A
